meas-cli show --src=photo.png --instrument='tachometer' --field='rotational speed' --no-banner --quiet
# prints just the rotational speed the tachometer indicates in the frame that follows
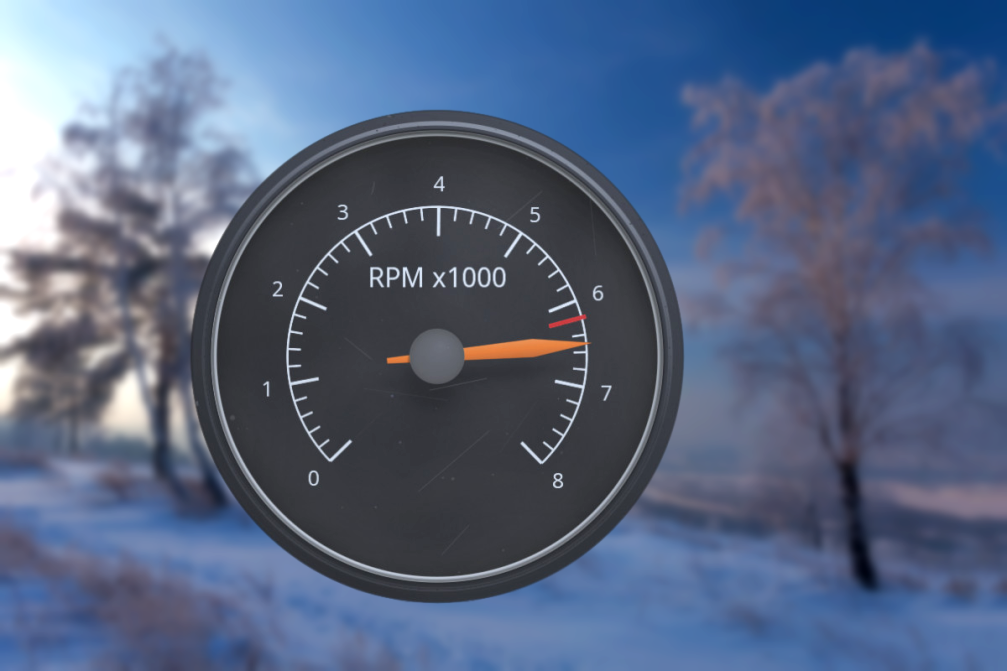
6500 rpm
